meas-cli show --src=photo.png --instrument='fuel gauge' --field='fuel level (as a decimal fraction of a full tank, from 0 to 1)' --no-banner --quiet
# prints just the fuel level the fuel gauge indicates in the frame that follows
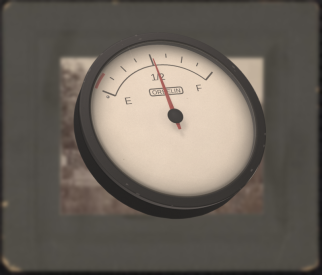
0.5
